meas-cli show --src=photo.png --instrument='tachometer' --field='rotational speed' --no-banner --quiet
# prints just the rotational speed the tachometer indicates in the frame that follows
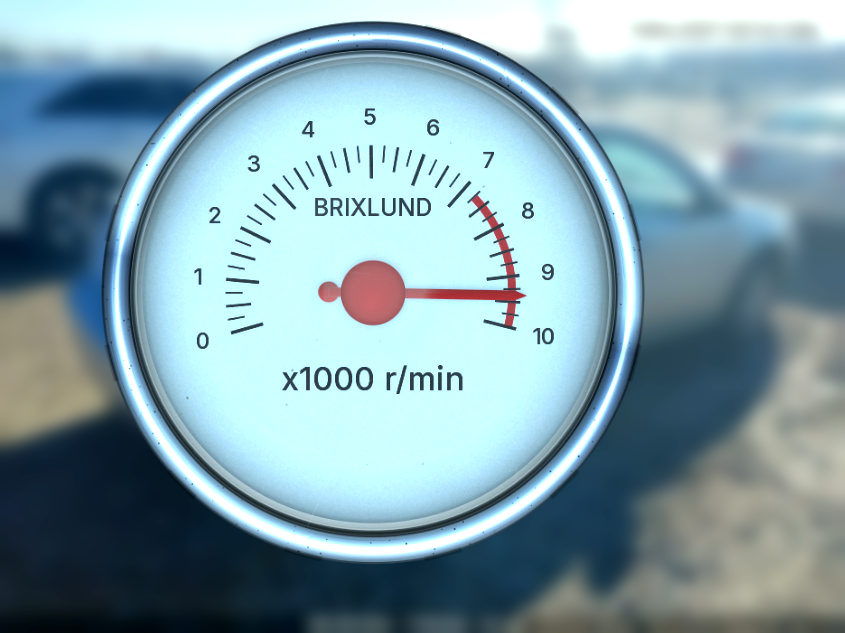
9375 rpm
